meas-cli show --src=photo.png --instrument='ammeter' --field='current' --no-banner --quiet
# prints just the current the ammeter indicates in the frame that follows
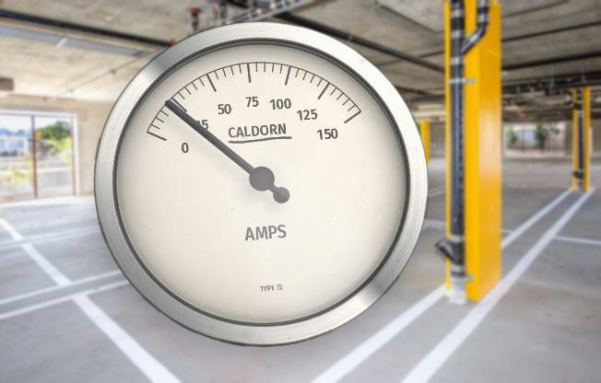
20 A
